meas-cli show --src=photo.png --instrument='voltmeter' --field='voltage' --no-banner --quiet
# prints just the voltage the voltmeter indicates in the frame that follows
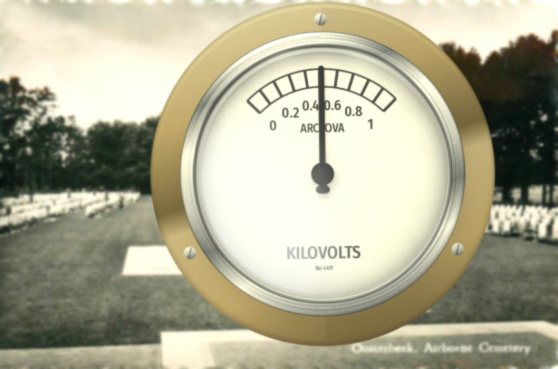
0.5 kV
